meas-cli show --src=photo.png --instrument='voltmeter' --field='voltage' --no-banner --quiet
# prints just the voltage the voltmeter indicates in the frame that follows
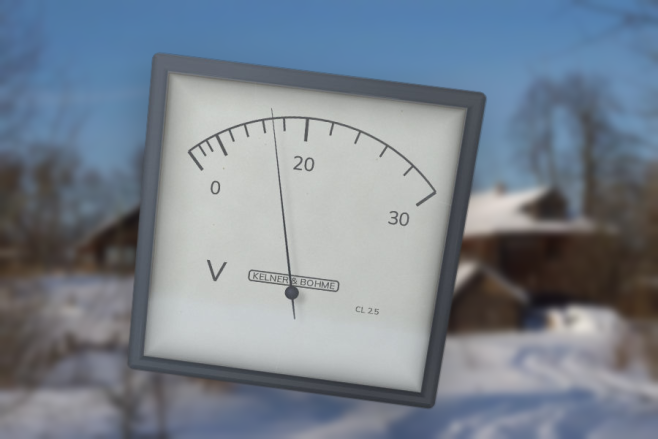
17 V
